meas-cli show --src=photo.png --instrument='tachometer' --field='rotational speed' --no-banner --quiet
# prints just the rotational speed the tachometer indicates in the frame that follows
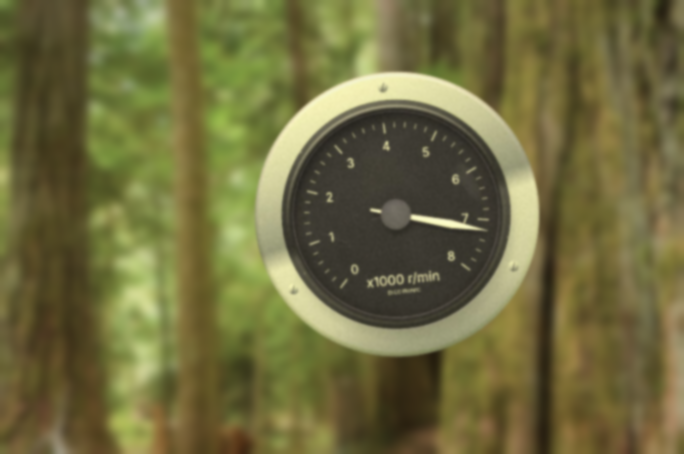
7200 rpm
